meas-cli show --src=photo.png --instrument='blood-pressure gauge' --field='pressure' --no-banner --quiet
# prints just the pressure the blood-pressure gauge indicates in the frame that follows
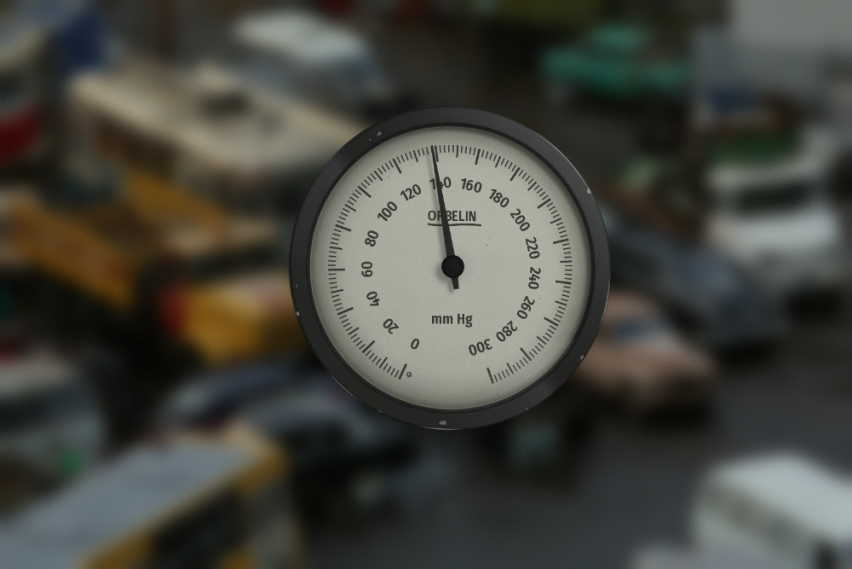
138 mmHg
